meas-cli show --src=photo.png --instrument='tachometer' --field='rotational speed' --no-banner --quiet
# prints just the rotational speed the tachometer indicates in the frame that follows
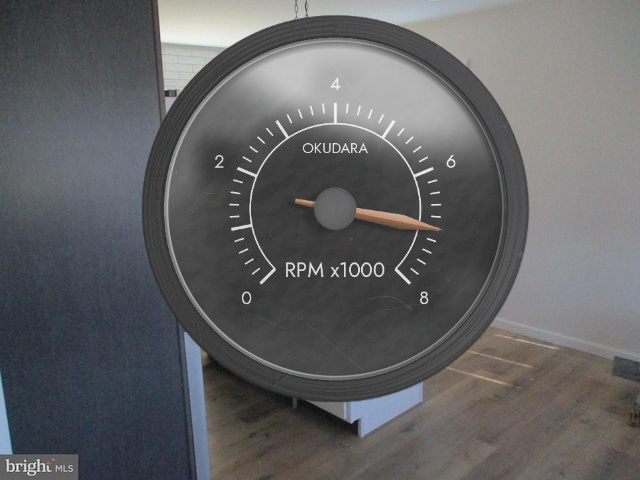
7000 rpm
